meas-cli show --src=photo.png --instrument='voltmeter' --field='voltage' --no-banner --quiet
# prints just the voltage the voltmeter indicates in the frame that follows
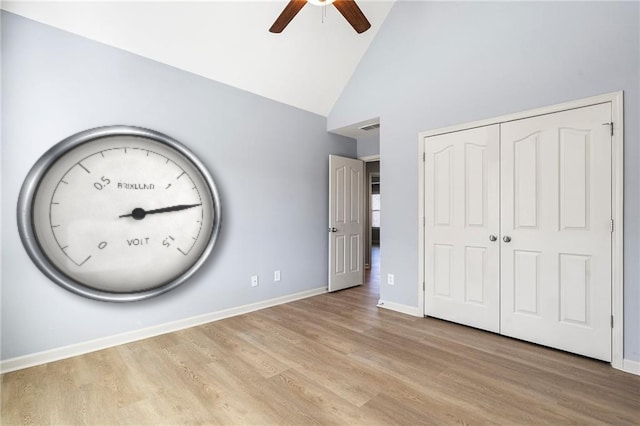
1.2 V
